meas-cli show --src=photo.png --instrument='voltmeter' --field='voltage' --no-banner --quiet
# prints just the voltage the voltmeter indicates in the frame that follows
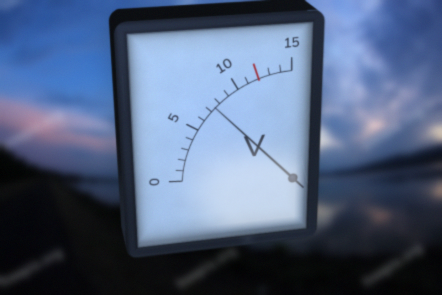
7.5 V
